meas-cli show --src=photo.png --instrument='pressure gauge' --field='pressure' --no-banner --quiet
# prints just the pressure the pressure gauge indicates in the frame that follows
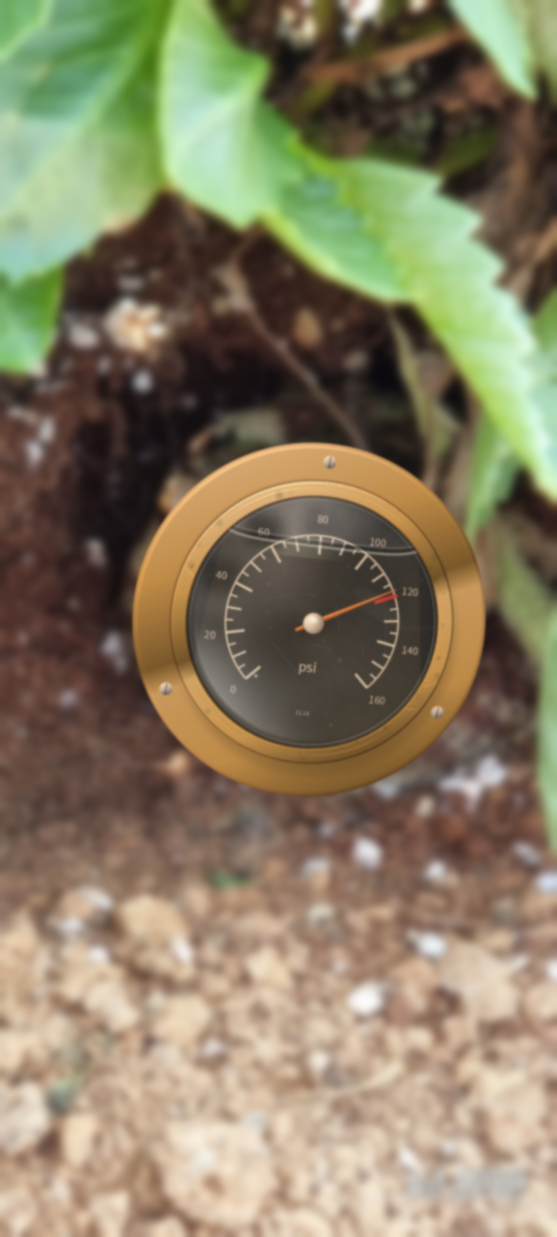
117.5 psi
